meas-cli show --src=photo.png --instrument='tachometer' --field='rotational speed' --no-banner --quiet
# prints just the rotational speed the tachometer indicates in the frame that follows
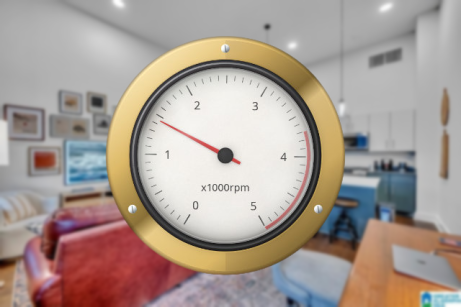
1450 rpm
